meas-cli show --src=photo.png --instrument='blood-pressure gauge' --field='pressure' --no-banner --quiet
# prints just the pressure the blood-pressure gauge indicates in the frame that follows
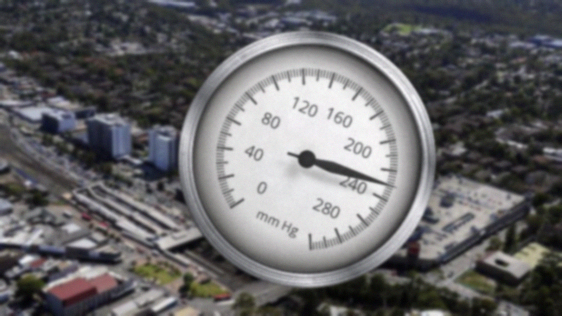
230 mmHg
